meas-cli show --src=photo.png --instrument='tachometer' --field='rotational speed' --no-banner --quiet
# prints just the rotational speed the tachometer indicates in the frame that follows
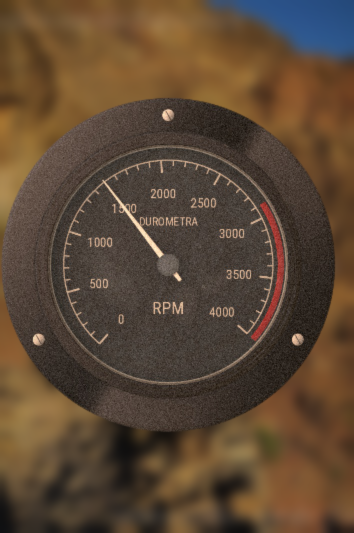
1500 rpm
